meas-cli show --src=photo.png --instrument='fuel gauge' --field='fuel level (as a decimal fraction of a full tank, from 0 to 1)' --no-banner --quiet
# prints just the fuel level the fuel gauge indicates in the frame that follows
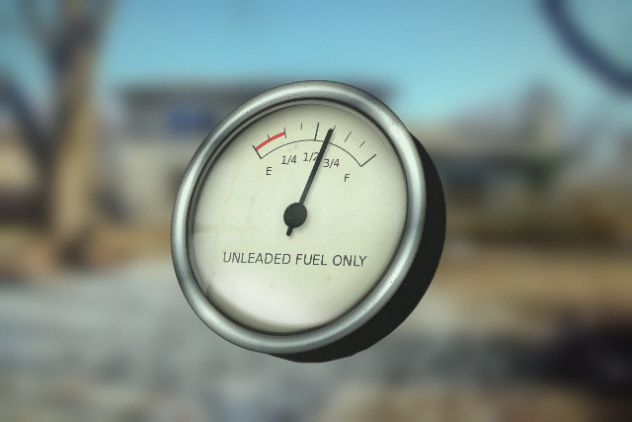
0.625
